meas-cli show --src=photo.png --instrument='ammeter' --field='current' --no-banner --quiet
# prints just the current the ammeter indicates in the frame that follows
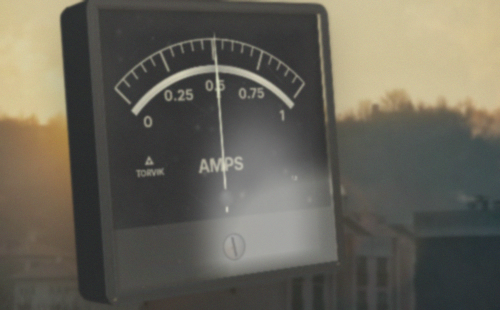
0.5 A
